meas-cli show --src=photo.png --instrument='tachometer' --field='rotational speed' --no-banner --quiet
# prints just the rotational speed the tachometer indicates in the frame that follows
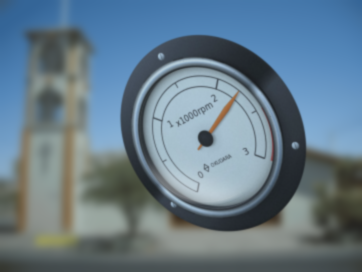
2250 rpm
